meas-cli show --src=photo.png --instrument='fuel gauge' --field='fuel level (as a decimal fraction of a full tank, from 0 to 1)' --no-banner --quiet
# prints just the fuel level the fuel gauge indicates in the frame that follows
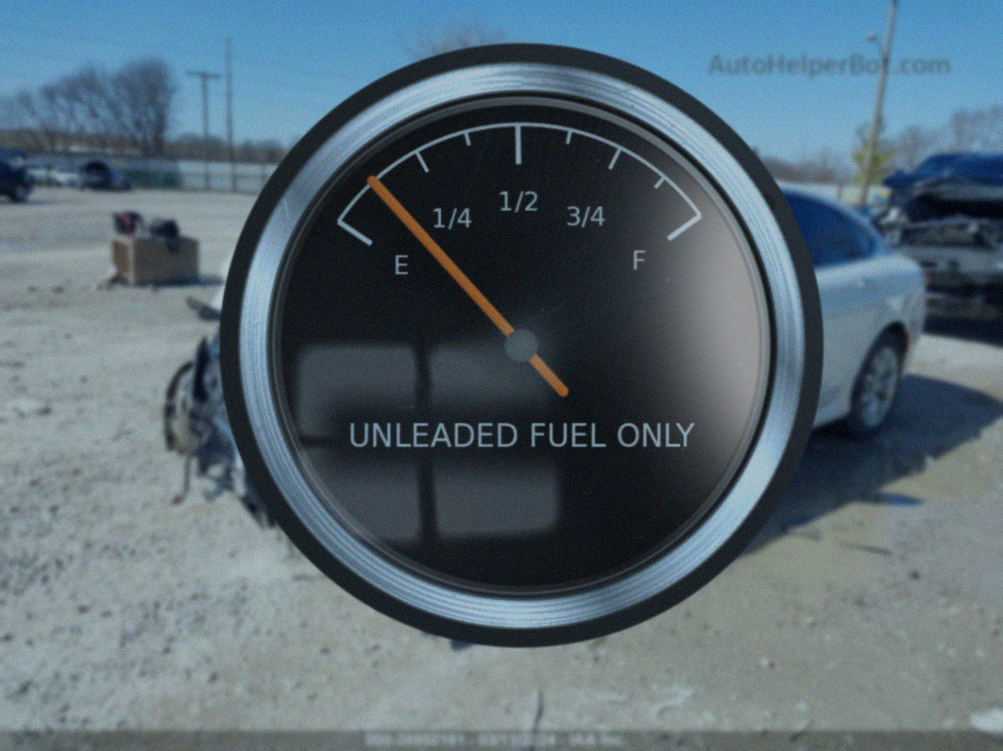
0.125
